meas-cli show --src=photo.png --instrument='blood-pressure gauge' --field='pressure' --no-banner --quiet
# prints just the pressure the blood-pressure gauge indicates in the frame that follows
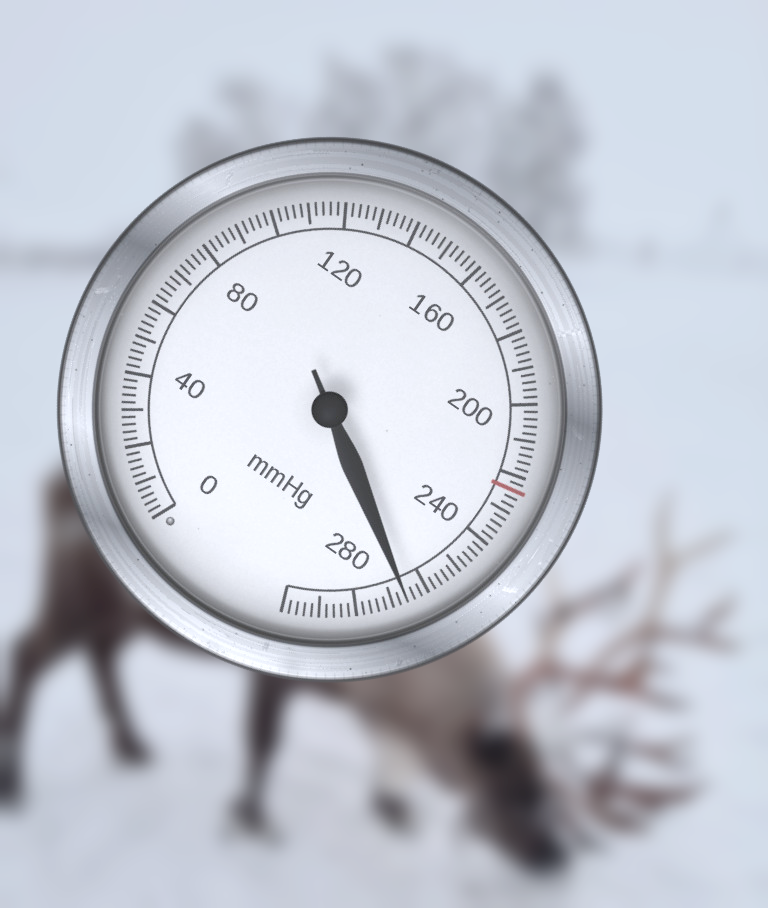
266 mmHg
